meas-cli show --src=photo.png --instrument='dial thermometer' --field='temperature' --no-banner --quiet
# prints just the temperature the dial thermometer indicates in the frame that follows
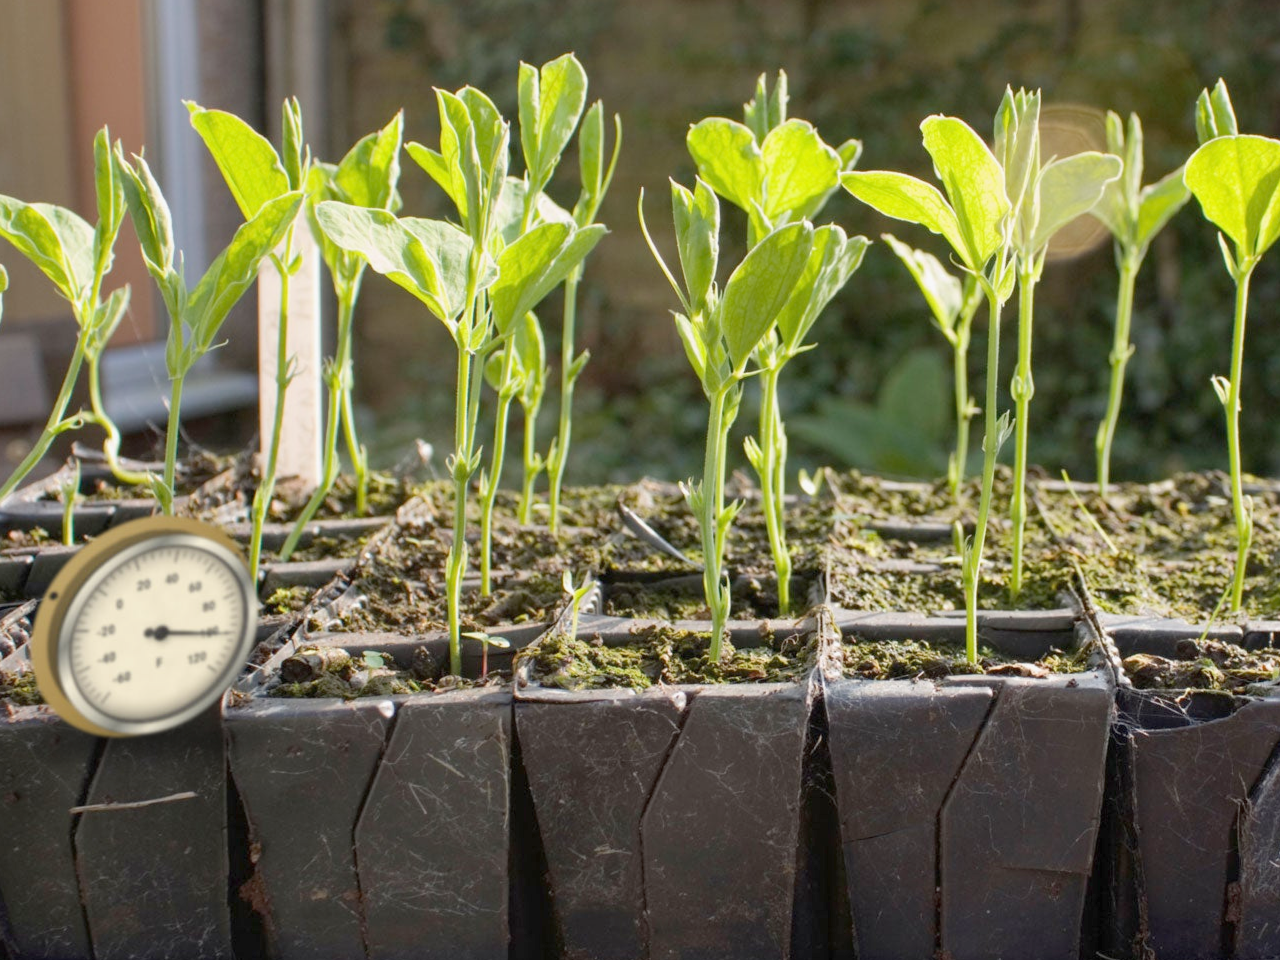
100 °F
